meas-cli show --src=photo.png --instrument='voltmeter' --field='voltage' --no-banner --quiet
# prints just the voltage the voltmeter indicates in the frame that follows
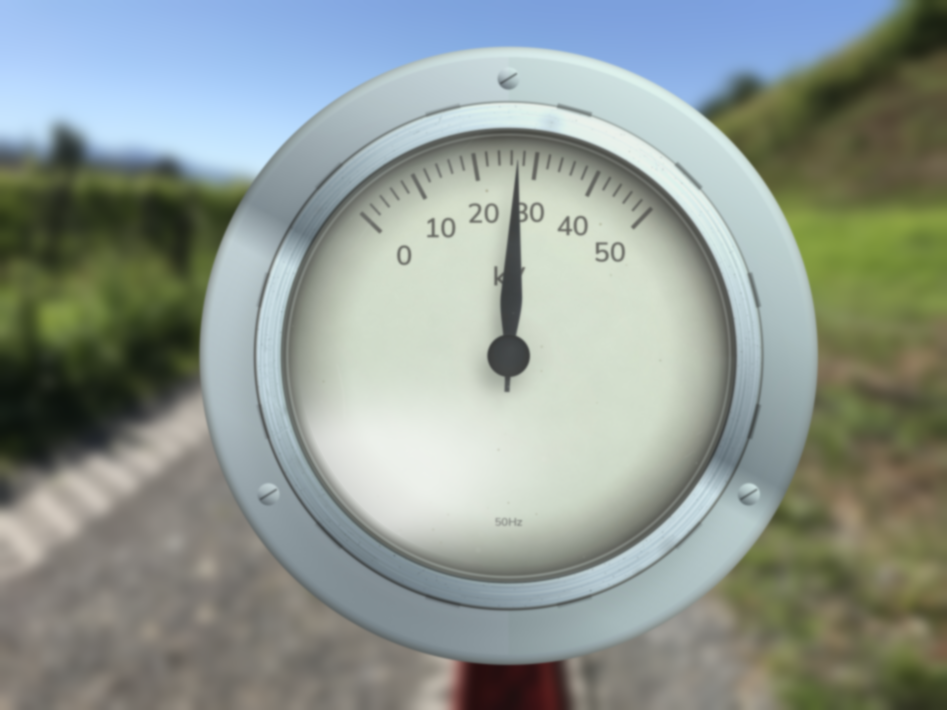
27 kV
